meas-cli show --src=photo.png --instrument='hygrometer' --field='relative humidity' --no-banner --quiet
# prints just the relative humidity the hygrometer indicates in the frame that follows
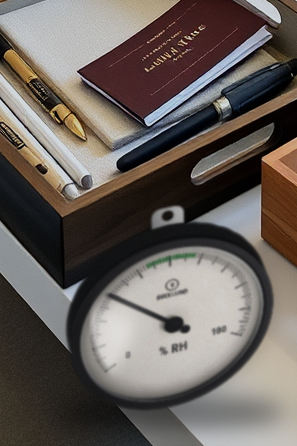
30 %
